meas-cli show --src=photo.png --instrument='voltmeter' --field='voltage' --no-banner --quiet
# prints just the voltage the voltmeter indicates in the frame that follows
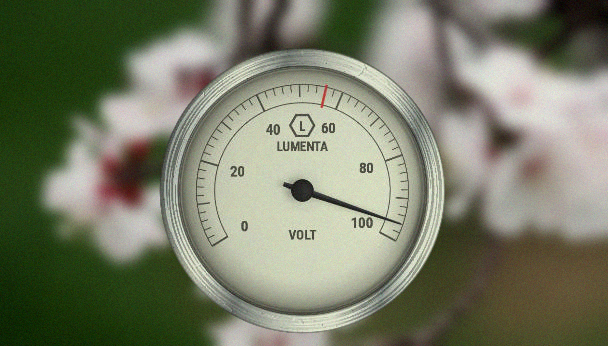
96 V
